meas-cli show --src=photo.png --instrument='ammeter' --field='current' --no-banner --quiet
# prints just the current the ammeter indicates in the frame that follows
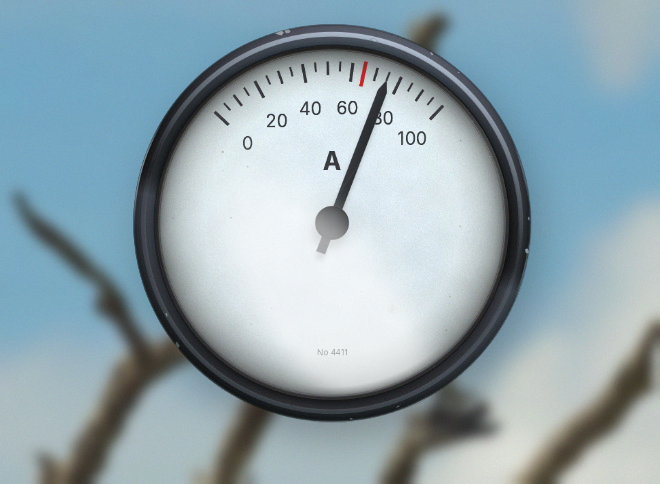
75 A
